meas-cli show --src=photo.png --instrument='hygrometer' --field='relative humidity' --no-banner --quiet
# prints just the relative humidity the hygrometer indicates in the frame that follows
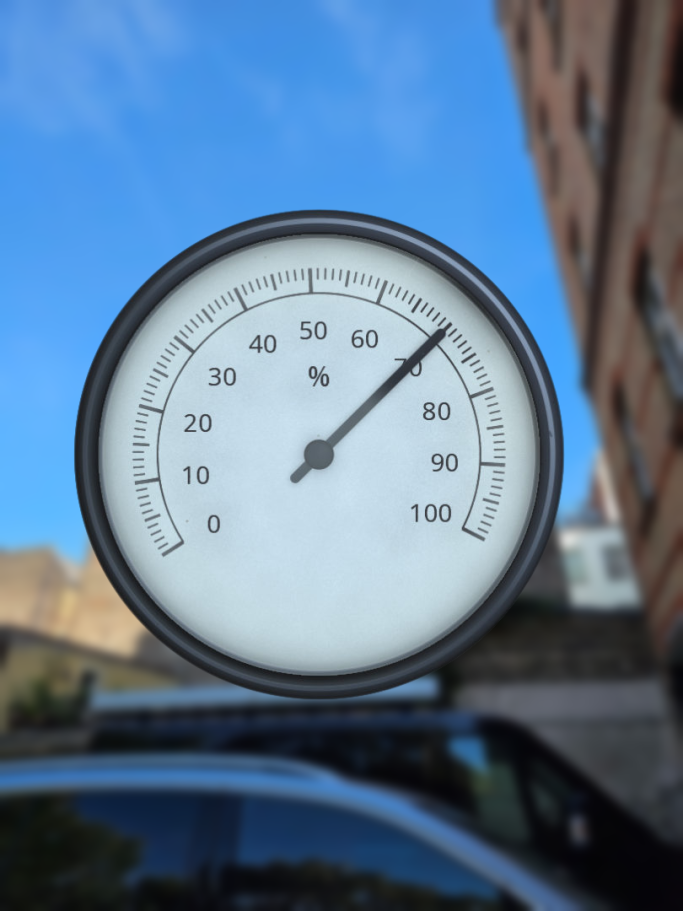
70 %
